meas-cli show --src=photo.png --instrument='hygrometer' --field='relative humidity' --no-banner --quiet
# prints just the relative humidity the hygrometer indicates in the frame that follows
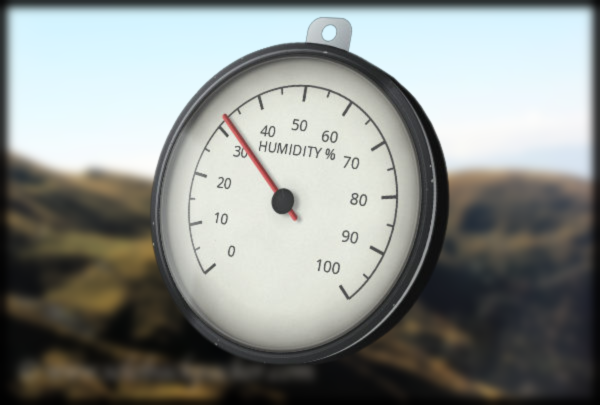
32.5 %
